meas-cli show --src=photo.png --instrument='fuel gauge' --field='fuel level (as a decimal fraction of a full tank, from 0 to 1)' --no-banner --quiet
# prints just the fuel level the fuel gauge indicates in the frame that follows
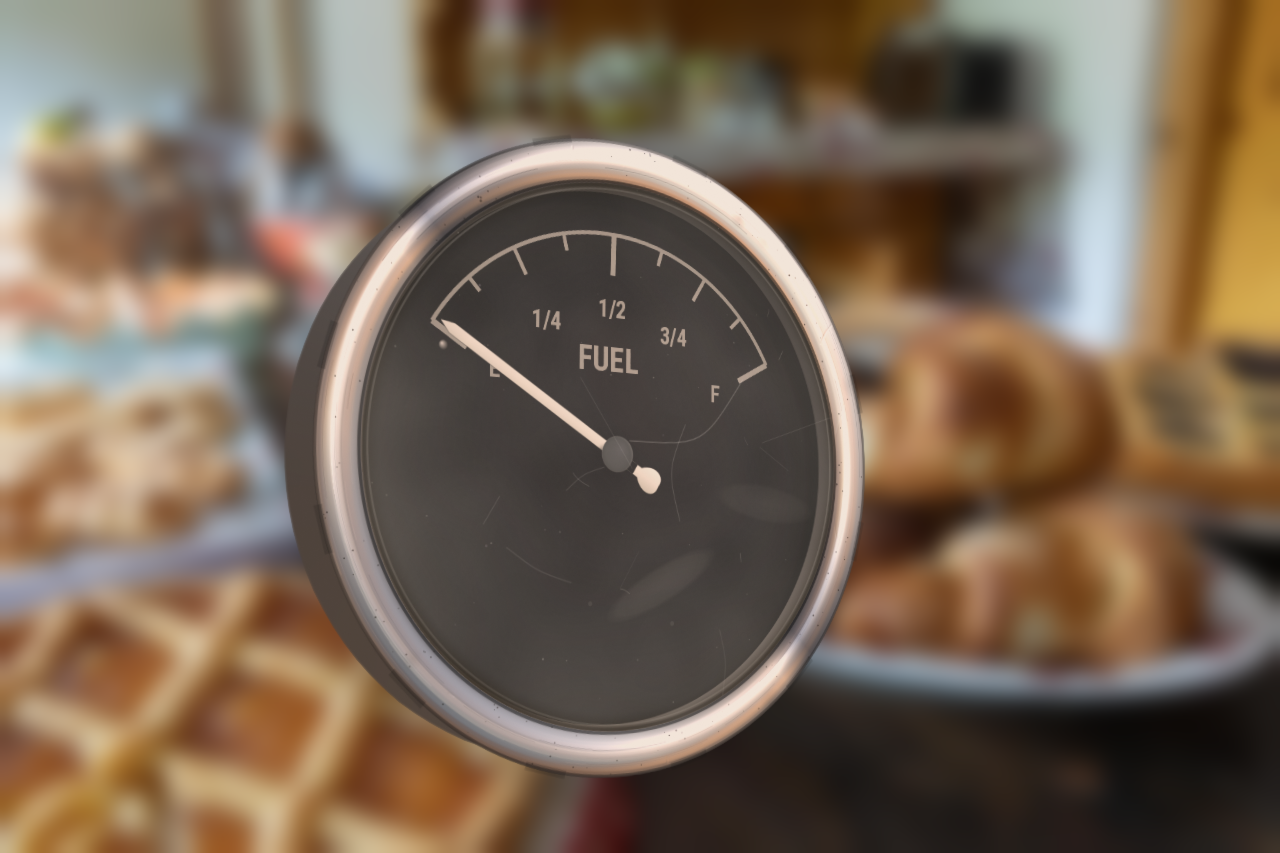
0
